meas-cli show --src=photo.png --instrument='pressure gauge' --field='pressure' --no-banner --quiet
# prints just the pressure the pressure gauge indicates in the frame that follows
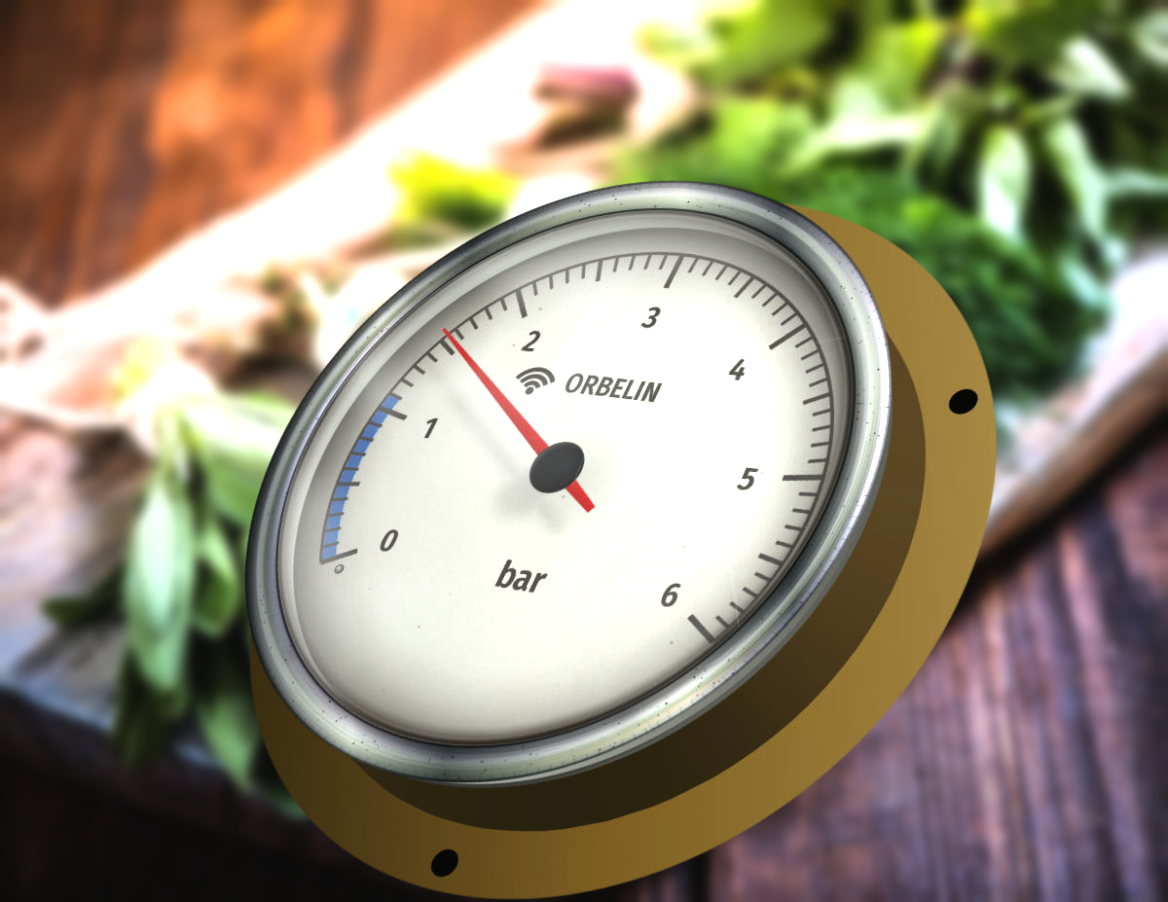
1.55 bar
